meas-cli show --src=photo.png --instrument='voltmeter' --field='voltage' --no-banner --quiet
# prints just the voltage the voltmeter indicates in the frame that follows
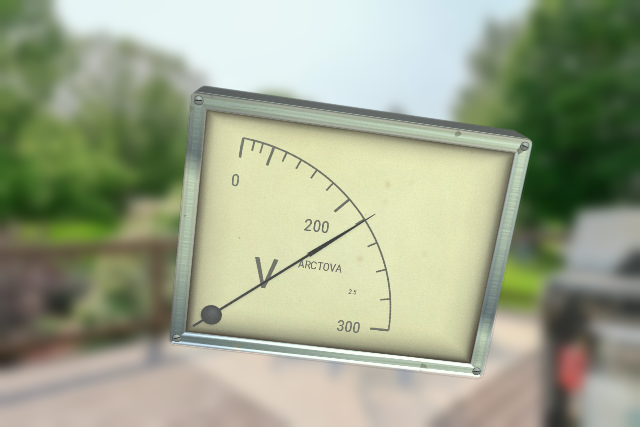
220 V
